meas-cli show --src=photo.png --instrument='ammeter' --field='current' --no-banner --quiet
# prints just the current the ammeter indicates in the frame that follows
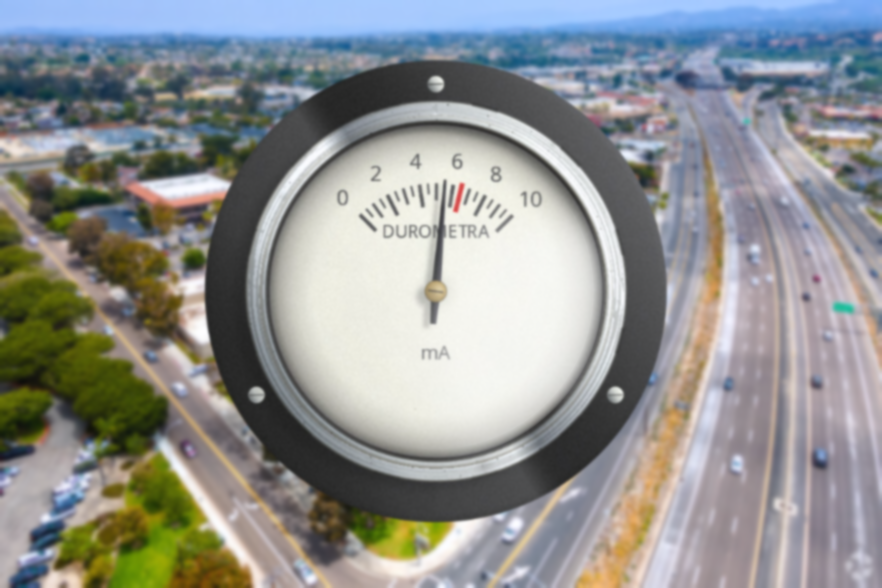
5.5 mA
